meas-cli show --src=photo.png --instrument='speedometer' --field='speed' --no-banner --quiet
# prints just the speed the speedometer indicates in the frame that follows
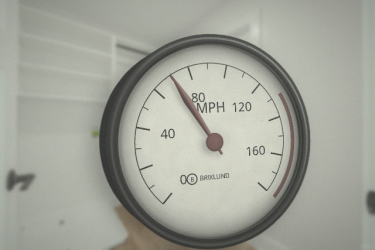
70 mph
